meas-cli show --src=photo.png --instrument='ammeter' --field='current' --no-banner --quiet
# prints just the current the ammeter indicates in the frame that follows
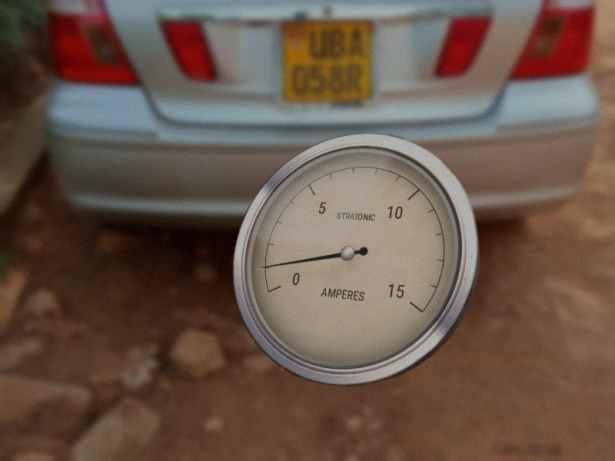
1 A
